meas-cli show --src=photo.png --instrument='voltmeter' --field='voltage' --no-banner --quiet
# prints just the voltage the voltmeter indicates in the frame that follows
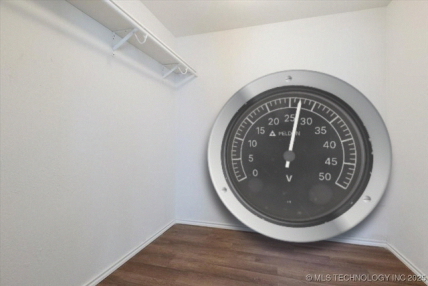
27 V
